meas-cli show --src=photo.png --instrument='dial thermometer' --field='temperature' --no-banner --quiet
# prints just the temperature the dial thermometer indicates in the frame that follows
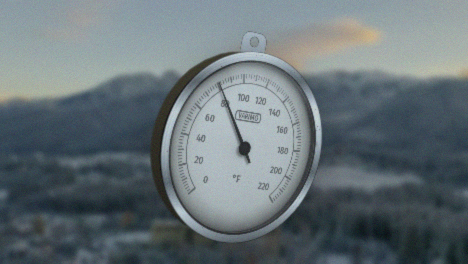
80 °F
